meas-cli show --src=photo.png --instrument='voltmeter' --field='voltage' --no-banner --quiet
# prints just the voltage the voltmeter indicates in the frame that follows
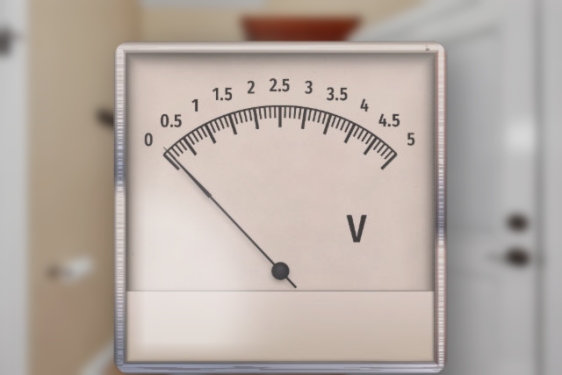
0.1 V
